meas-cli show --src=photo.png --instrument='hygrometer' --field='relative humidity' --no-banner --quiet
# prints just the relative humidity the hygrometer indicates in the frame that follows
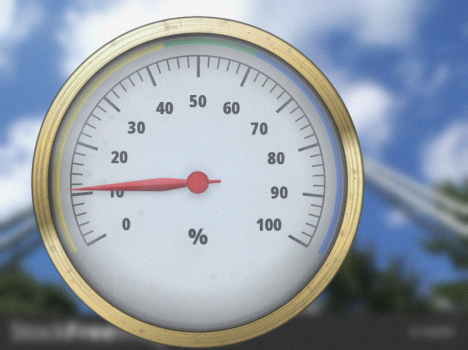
11 %
